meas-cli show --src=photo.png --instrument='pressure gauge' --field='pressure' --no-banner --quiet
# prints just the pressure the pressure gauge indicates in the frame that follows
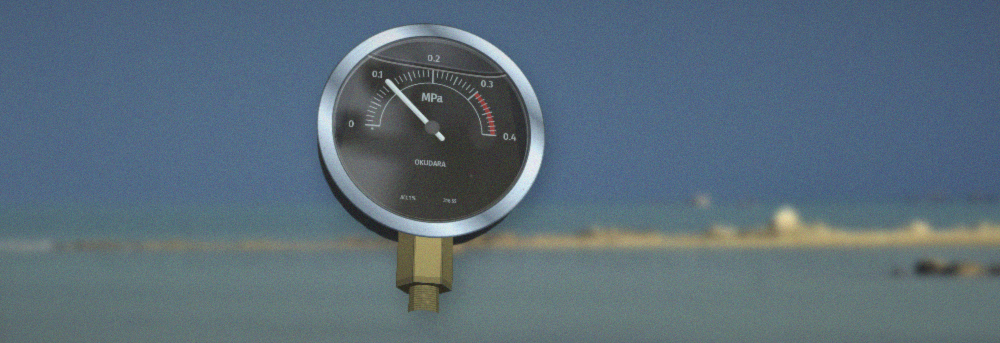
0.1 MPa
